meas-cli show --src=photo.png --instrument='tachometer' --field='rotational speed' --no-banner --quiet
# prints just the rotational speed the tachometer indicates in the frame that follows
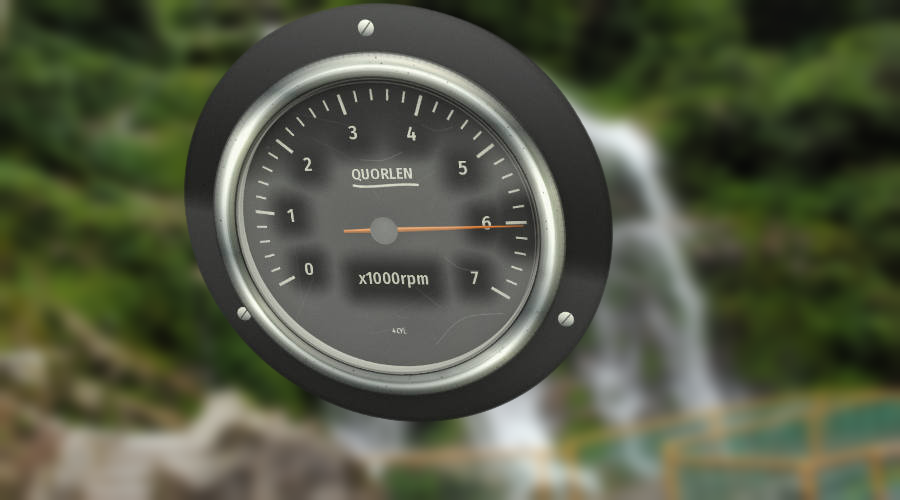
6000 rpm
